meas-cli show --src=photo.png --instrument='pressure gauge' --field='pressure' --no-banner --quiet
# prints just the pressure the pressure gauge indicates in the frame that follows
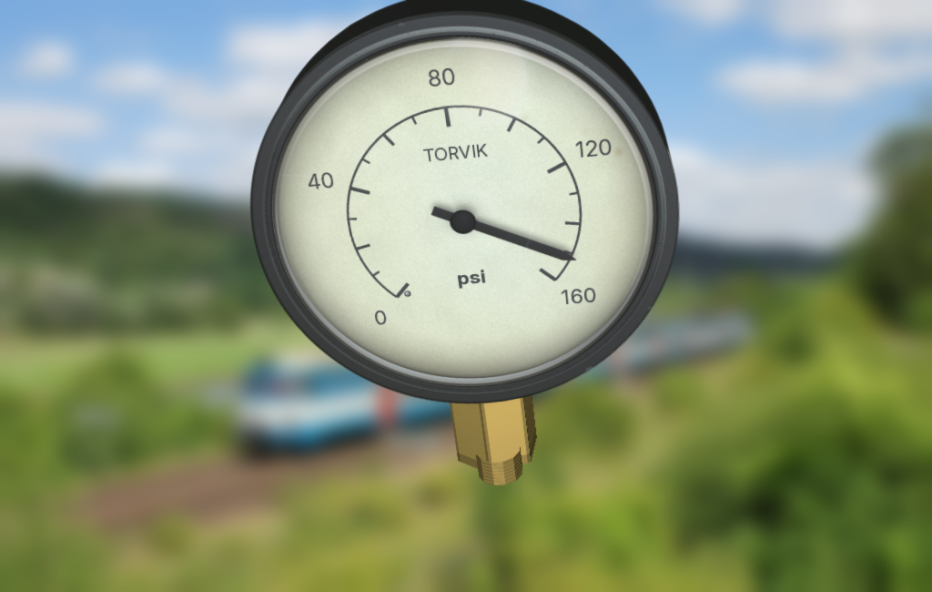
150 psi
